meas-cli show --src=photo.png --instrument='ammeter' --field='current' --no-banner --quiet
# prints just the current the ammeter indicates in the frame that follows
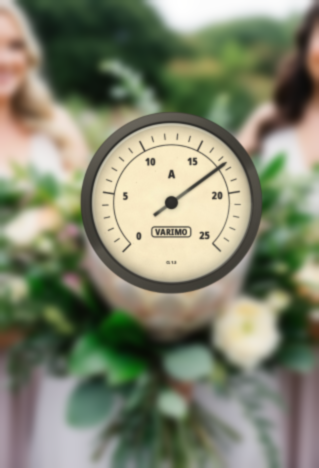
17.5 A
